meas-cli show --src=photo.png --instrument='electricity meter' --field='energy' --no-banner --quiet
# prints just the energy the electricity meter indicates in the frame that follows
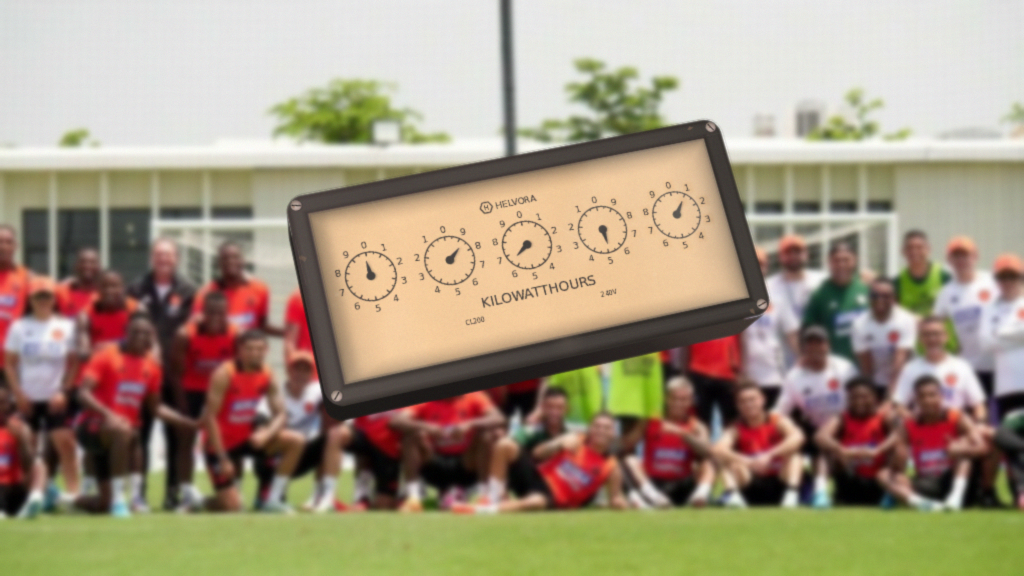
98651 kWh
